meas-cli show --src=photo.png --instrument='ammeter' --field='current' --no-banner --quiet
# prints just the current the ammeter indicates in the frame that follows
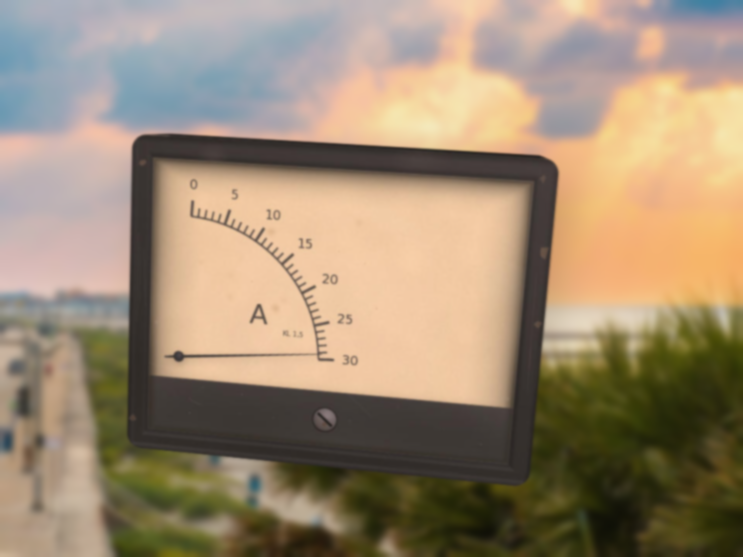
29 A
